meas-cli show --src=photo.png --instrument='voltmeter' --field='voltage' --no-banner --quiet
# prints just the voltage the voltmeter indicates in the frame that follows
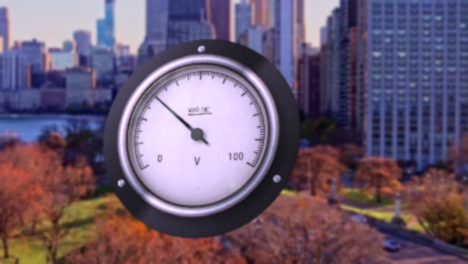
30 V
